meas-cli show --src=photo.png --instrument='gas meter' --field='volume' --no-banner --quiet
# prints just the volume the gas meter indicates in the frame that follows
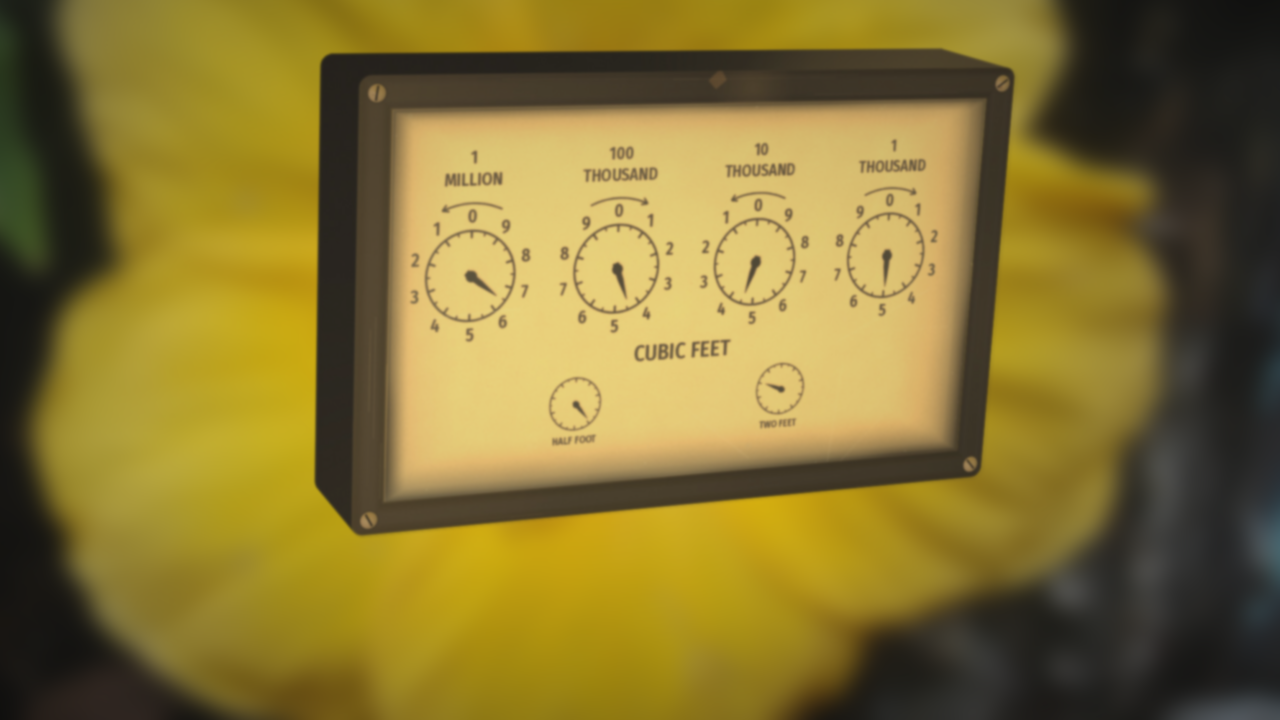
644500 ft³
